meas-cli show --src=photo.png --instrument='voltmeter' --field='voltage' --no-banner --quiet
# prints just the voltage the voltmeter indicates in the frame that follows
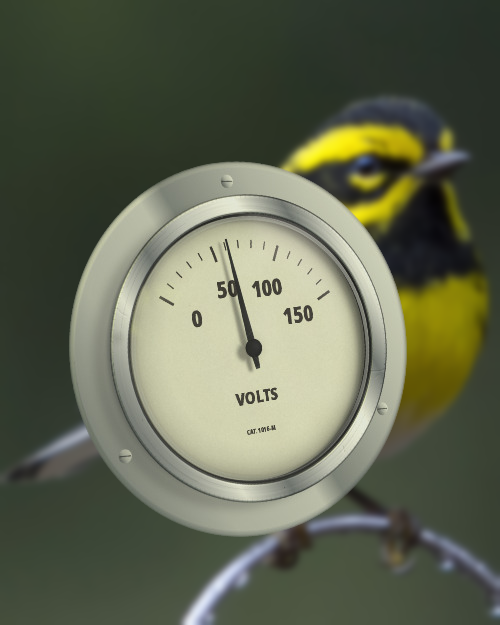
60 V
